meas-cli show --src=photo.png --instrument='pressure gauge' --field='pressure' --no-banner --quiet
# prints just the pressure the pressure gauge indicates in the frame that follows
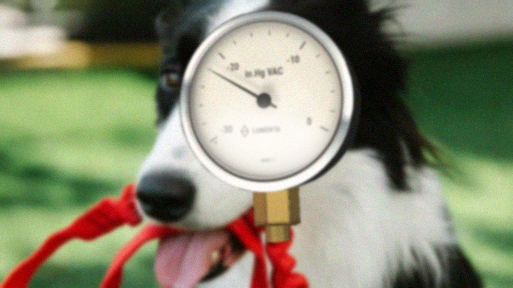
-22 inHg
